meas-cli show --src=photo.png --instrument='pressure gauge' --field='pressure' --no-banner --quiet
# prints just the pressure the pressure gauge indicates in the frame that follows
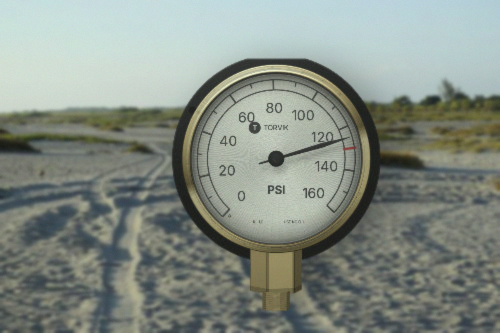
125 psi
